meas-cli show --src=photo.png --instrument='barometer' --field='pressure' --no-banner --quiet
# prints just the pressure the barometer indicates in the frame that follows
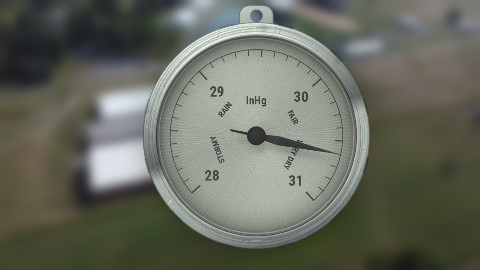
30.6 inHg
